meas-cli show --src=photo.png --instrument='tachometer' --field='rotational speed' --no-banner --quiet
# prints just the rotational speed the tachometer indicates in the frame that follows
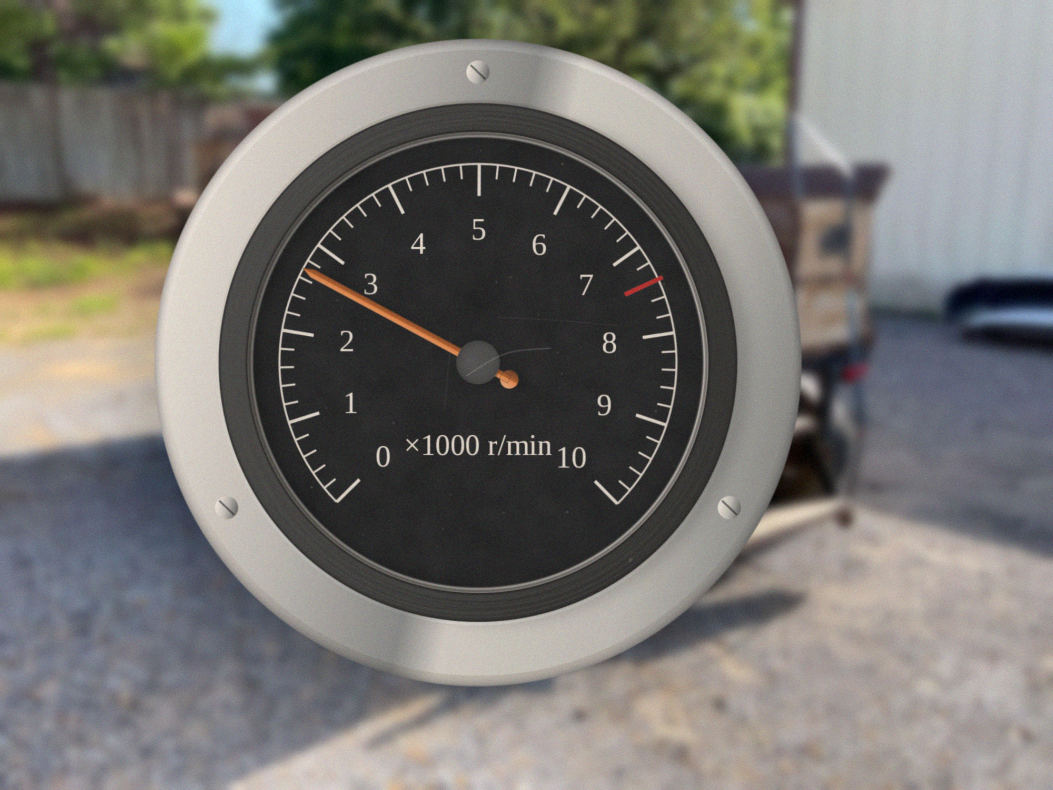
2700 rpm
